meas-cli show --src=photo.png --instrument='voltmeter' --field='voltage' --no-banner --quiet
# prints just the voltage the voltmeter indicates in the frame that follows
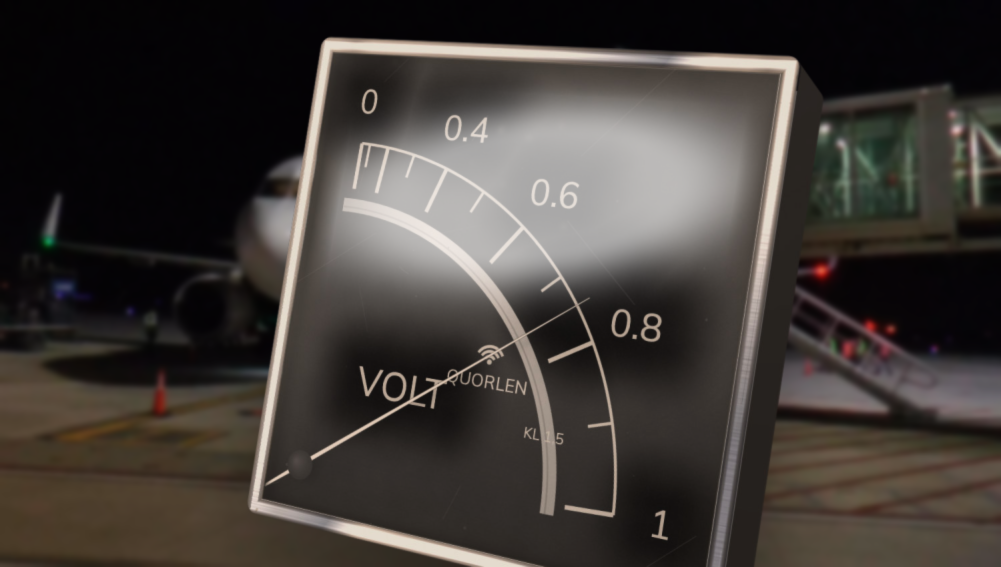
0.75 V
